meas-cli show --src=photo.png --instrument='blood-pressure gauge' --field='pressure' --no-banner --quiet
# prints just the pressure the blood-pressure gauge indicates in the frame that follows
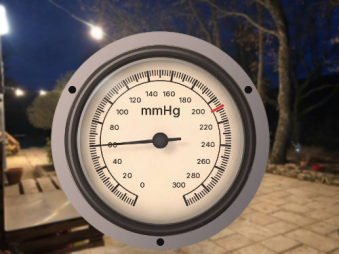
60 mmHg
